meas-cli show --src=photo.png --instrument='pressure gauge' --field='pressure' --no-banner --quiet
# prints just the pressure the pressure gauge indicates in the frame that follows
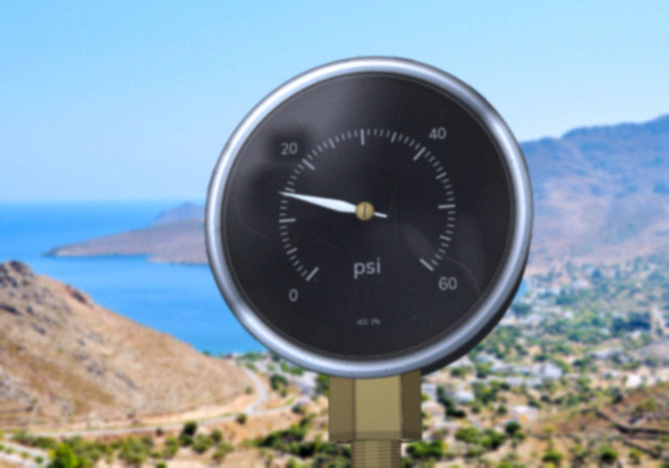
14 psi
